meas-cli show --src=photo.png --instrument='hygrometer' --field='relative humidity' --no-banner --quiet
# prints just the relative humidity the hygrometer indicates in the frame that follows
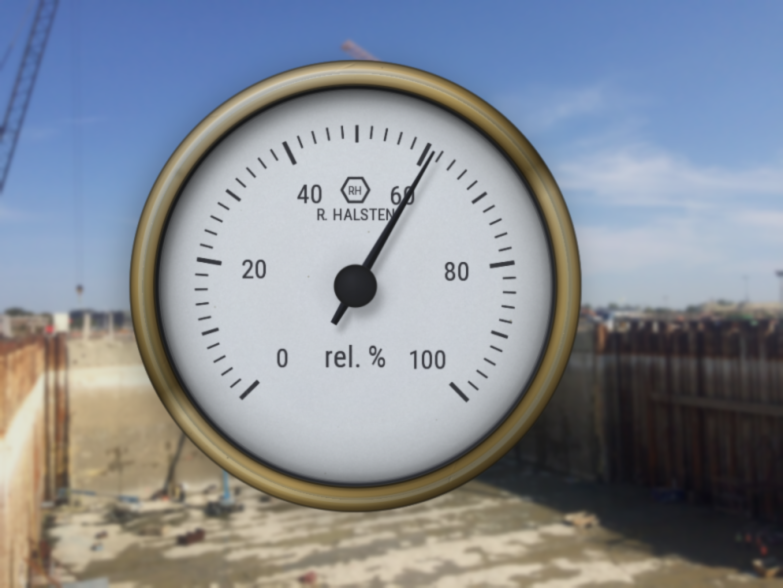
61 %
